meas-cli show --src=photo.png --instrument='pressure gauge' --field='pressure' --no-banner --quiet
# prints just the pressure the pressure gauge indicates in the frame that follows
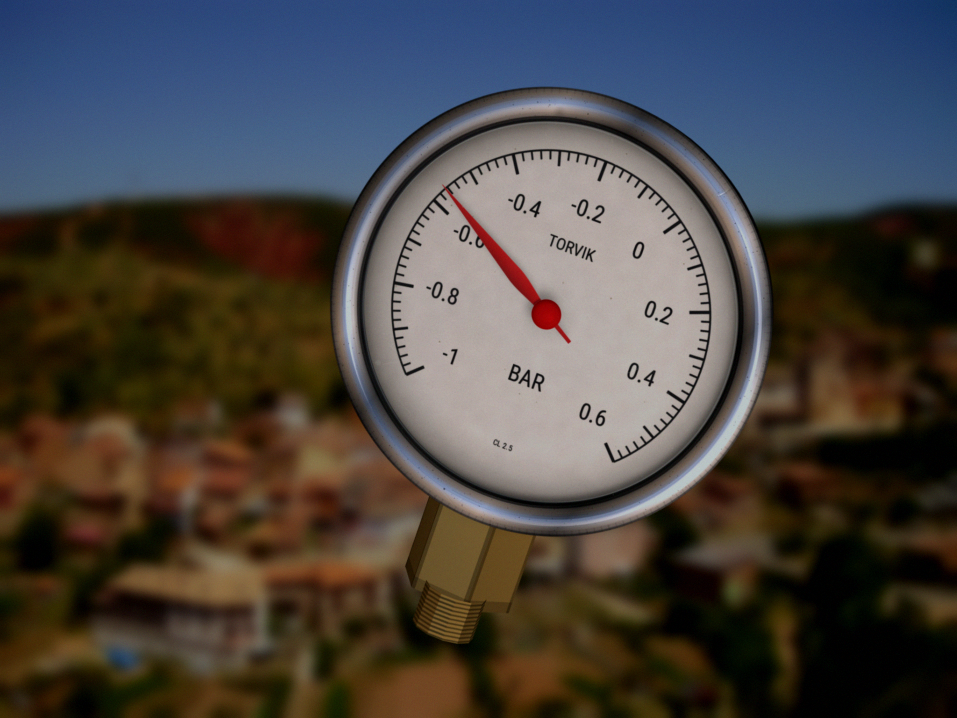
-0.56 bar
